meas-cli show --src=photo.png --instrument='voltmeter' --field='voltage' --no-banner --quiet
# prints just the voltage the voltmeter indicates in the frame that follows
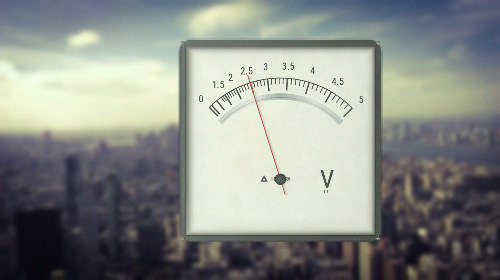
2.5 V
